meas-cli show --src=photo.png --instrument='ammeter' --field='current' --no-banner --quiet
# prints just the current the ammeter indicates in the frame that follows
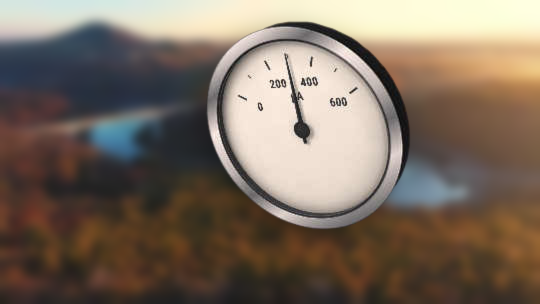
300 µA
